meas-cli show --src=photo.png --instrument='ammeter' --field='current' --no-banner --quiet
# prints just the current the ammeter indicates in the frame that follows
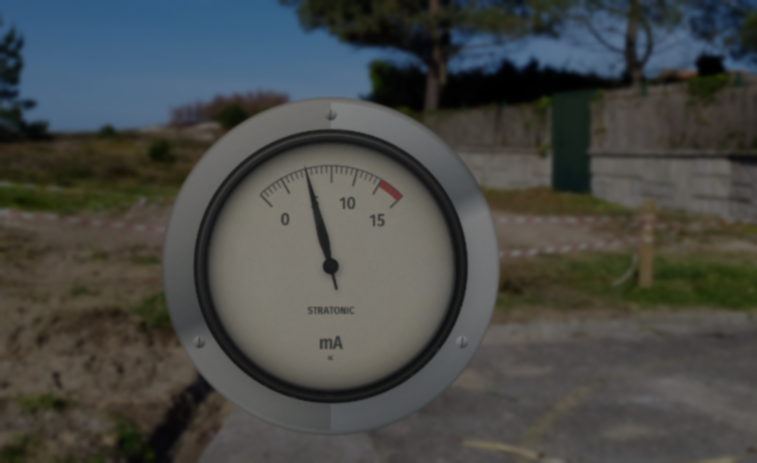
5 mA
